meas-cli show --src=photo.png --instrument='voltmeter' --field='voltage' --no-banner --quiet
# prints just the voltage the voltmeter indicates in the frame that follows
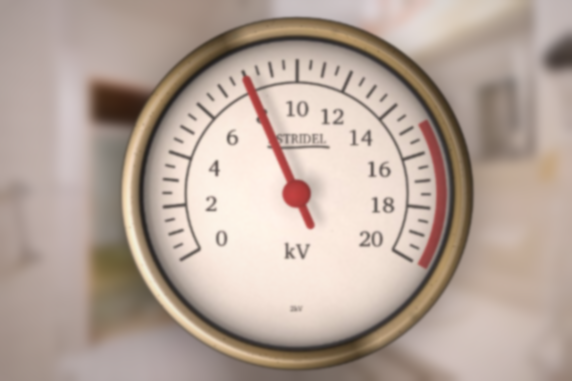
8 kV
